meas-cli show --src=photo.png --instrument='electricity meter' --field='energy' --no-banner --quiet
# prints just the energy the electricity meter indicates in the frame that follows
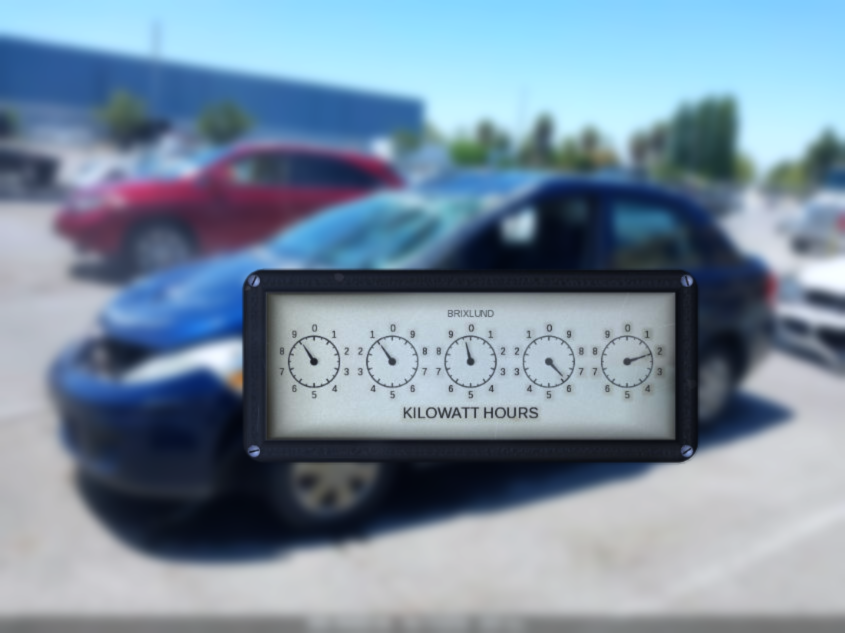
90962 kWh
